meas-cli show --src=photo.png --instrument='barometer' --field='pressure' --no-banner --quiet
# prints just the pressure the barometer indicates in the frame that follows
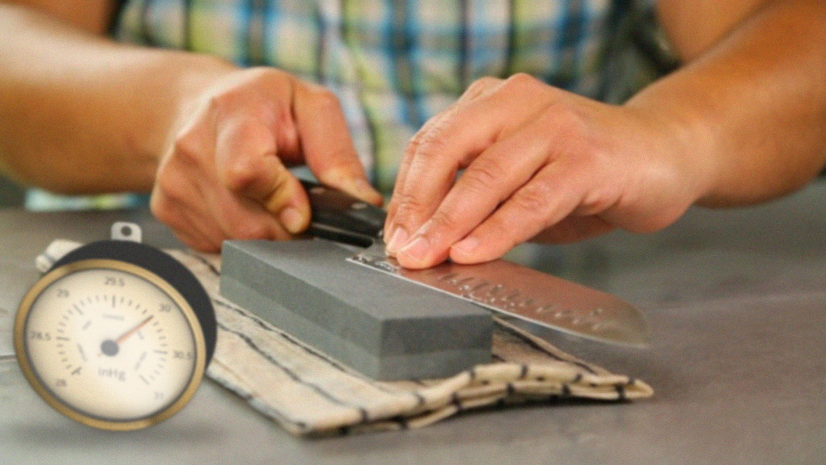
30 inHg
